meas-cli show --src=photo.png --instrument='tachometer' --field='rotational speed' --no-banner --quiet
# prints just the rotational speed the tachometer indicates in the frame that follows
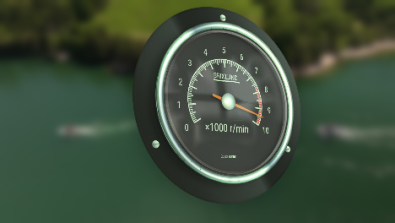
9500 rpm
